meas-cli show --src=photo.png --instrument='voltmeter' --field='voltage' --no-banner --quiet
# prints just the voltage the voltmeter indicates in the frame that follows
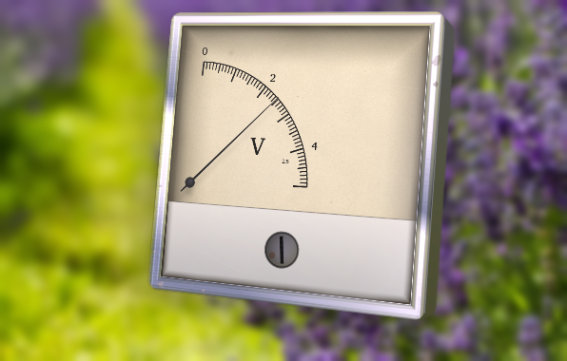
2.5 V
